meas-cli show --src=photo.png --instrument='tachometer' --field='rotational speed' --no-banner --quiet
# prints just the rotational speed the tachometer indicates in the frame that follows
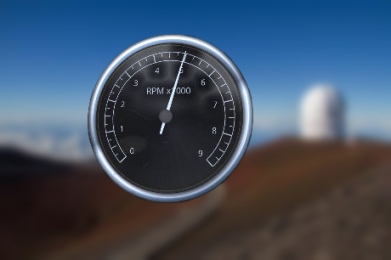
5000 rpm
